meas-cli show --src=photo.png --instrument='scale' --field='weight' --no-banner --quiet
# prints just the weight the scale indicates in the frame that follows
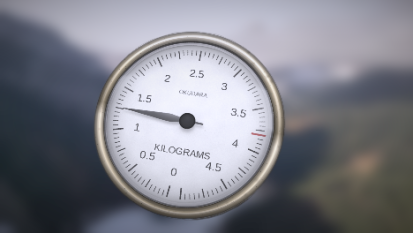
1.25 kg
